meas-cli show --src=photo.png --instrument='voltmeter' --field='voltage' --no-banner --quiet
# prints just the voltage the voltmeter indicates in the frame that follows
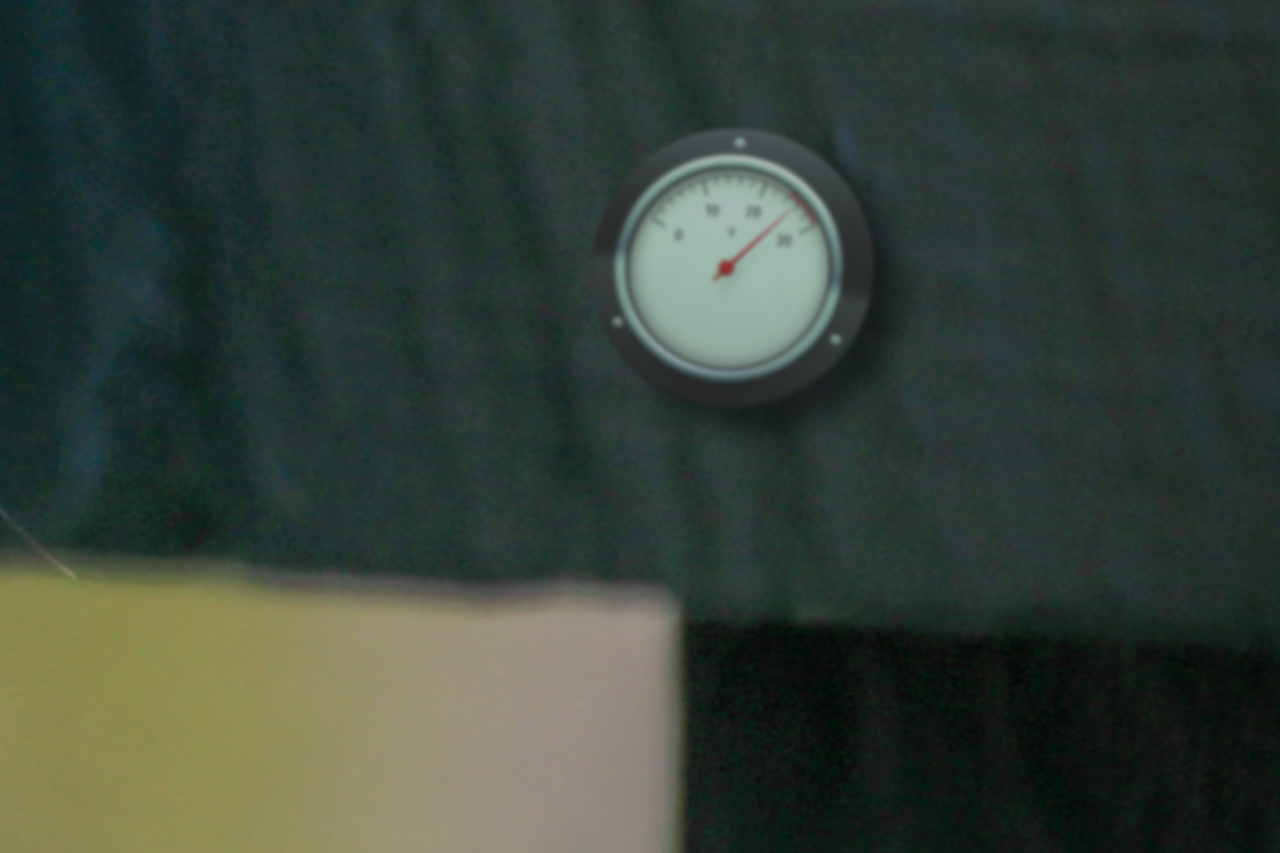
26 V
